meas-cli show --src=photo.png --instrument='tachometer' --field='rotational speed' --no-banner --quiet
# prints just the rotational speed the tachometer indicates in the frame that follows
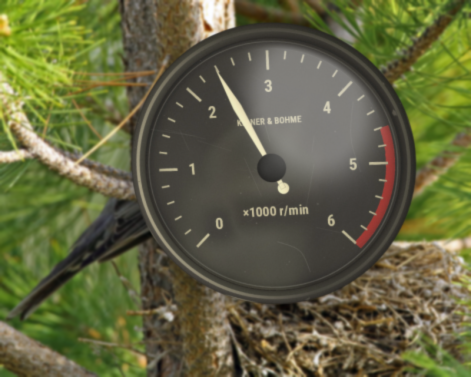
2400 rpm
